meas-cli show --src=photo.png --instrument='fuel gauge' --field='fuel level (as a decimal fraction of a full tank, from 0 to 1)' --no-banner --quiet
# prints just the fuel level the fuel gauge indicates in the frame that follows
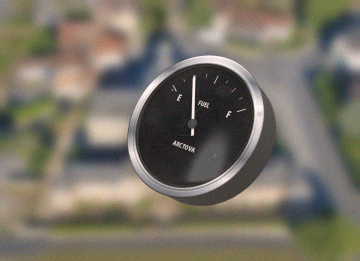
0.25
